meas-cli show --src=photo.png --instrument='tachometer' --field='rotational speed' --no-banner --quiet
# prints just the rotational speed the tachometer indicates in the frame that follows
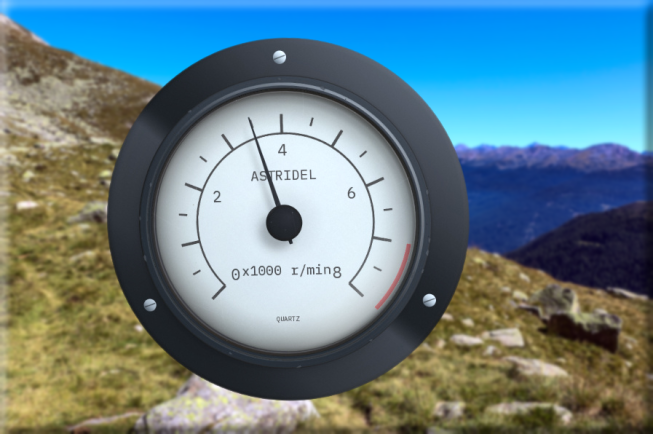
3500 rpm
